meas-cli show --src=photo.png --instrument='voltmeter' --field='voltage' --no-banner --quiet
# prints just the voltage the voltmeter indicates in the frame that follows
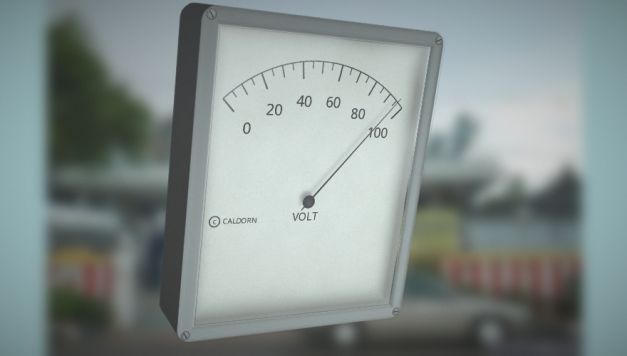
95 V
